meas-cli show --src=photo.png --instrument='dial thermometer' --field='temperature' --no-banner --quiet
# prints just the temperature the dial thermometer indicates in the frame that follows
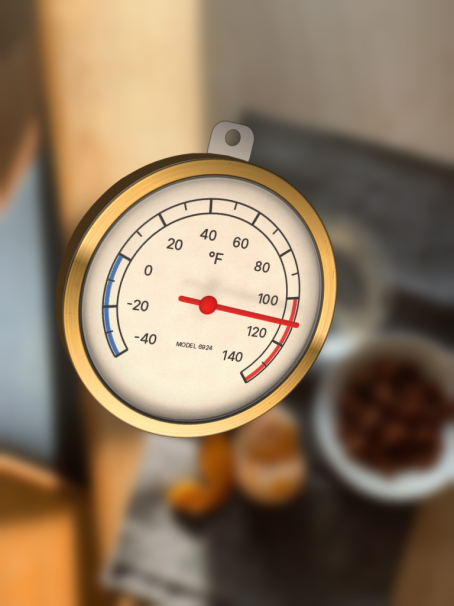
110 °F
